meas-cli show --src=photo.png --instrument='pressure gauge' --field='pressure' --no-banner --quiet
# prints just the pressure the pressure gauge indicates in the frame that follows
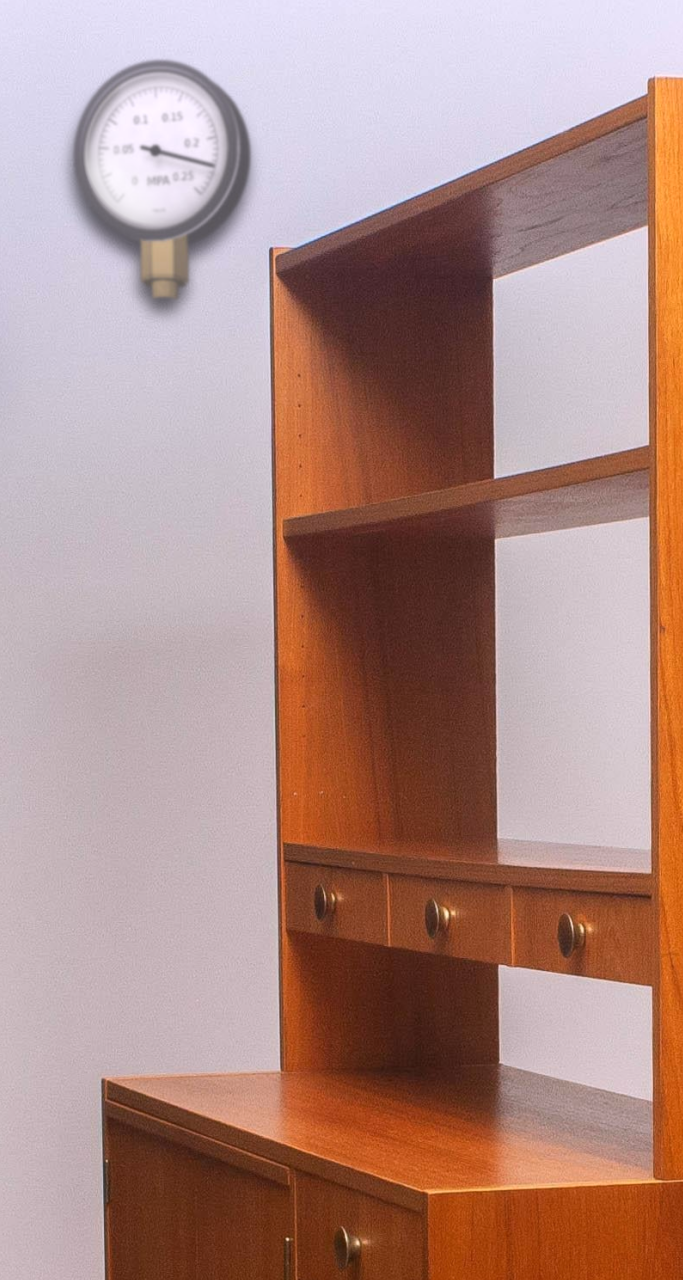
0.225 MPa
